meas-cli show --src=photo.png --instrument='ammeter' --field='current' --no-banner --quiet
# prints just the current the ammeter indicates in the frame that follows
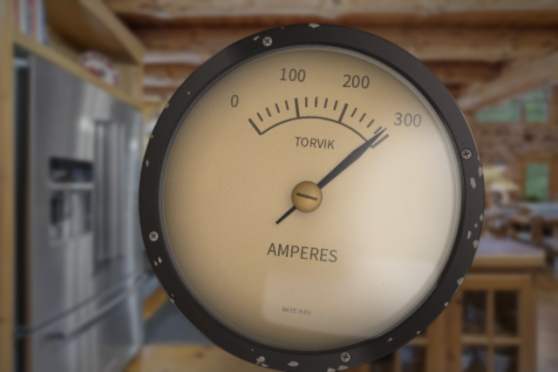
290 A
